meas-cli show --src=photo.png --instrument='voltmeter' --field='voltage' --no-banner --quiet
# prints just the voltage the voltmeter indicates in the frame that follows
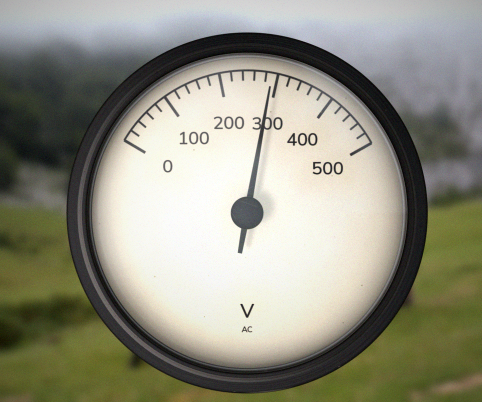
290 V
